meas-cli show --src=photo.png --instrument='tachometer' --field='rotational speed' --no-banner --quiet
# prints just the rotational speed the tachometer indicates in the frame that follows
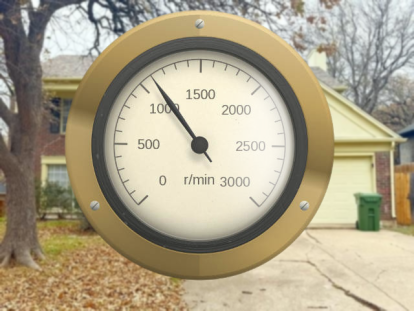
1100 rpm
